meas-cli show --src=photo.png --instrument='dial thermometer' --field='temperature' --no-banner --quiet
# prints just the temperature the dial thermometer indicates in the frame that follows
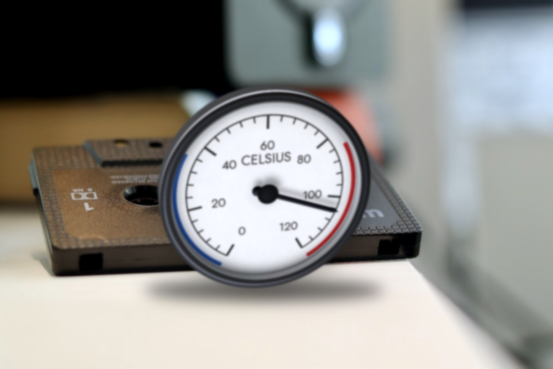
104 °C
